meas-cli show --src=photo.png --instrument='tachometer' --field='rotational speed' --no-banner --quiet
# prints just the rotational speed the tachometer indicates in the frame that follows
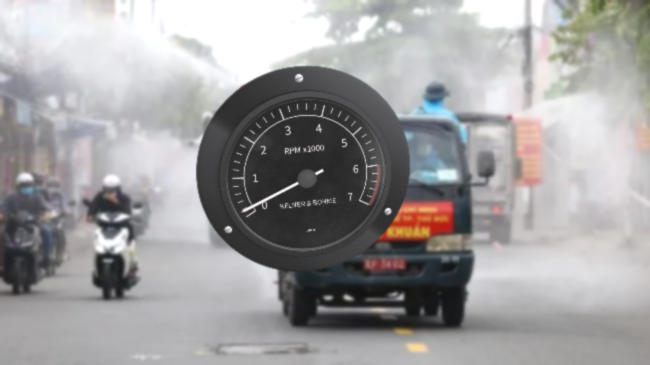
200 rpm
